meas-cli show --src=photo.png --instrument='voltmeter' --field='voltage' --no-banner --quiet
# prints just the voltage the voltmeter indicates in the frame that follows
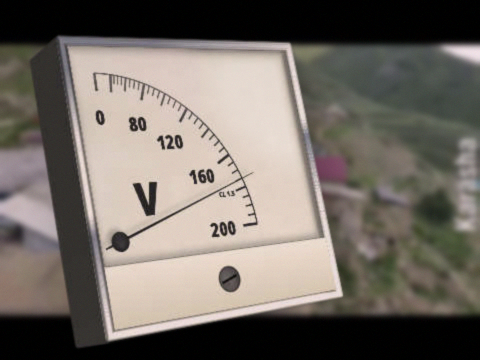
175 V
